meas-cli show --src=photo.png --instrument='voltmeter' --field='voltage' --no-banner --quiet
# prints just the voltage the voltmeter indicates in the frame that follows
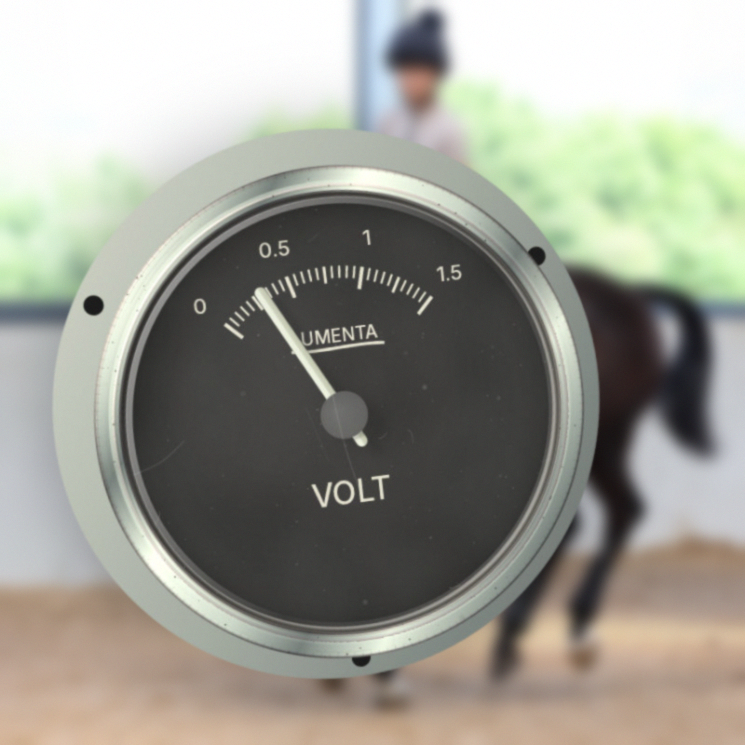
0.3 V
